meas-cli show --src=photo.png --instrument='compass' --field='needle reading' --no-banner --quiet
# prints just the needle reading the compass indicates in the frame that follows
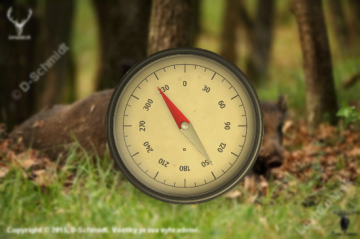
325 °
